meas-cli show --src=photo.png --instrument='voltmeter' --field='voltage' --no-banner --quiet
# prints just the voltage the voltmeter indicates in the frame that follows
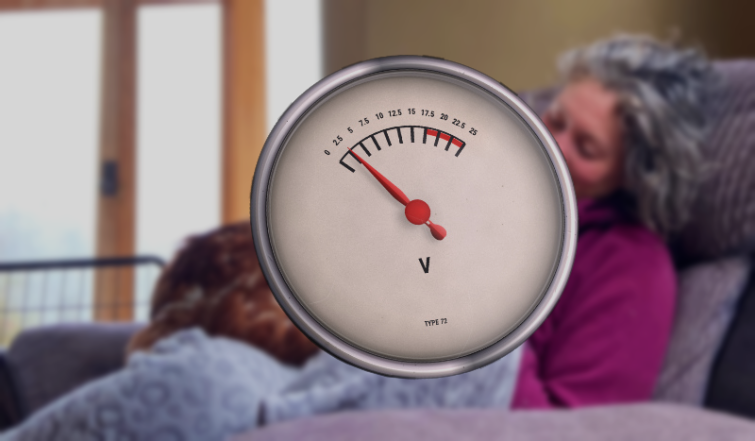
2.5 V
